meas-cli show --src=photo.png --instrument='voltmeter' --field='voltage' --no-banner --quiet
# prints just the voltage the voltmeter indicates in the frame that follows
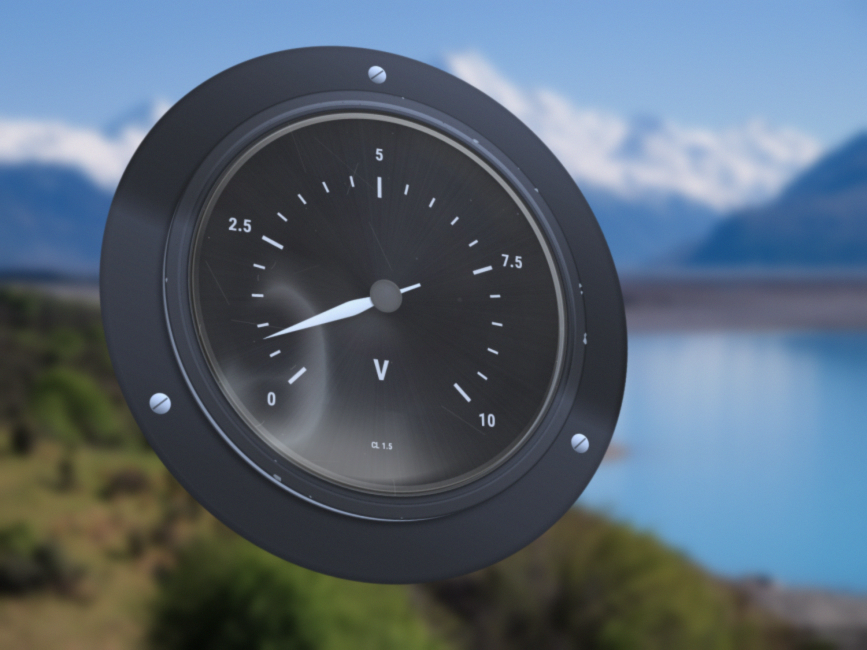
0.75 V
